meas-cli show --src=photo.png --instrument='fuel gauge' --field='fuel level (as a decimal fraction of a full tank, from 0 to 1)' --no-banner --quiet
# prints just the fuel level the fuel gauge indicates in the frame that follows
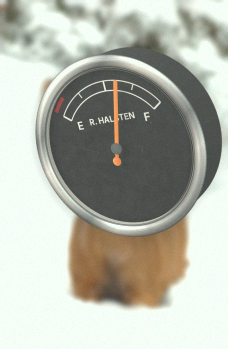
0.625
